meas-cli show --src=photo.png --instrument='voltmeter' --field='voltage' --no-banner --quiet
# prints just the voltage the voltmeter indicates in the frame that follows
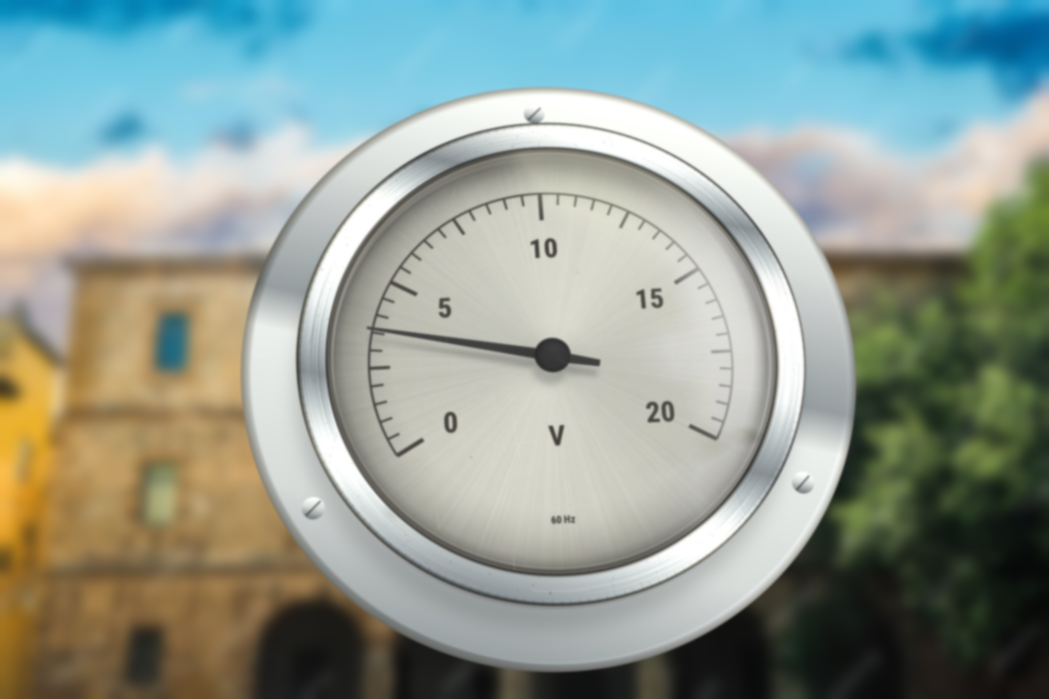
3.5 V
